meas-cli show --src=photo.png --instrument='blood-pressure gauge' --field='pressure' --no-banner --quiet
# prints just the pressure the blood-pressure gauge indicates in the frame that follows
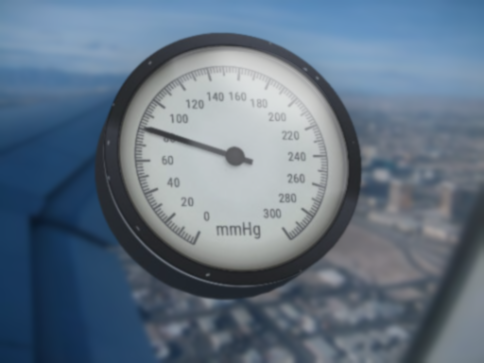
80 mmHg
